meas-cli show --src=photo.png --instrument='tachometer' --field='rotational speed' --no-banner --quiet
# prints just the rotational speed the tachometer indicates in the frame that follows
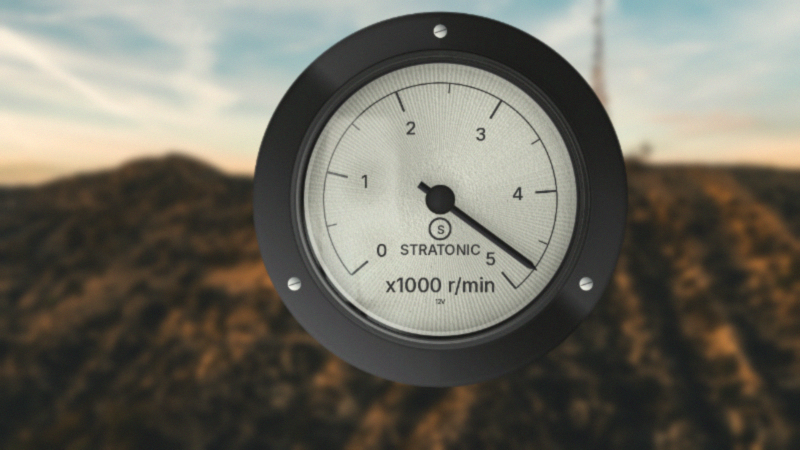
4750 rpm
